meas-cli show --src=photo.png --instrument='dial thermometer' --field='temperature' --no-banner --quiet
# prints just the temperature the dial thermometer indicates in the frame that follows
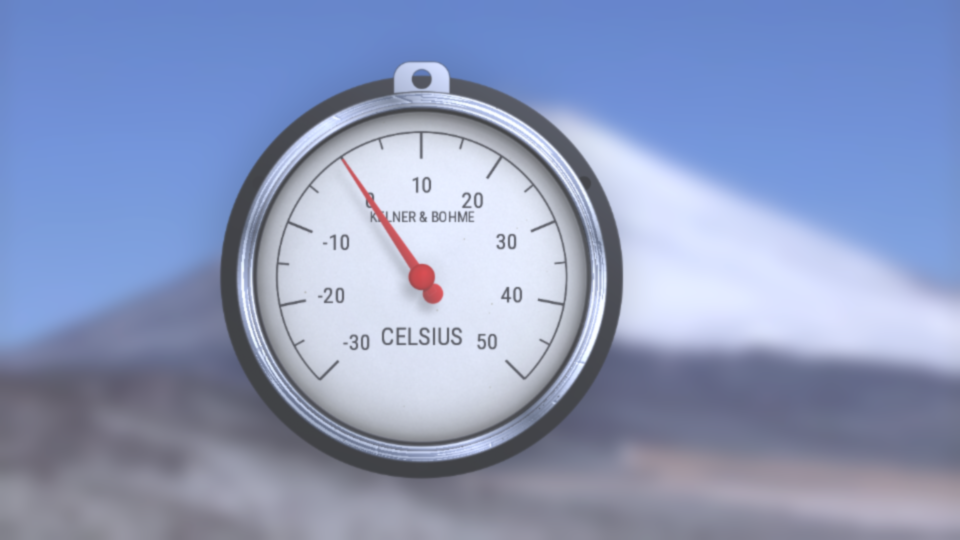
0 °C
